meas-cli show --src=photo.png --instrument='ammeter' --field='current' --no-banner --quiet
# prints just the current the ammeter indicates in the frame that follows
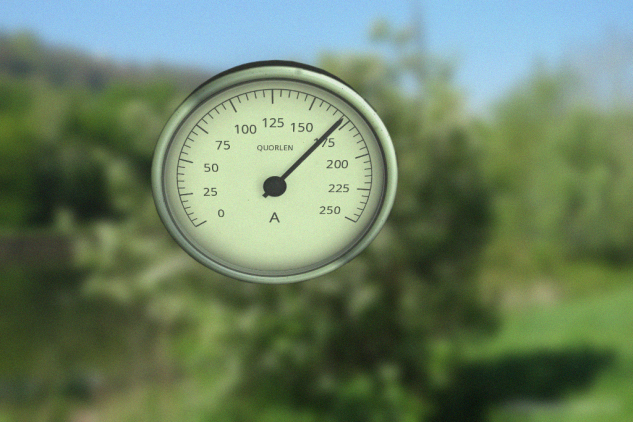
170 A
